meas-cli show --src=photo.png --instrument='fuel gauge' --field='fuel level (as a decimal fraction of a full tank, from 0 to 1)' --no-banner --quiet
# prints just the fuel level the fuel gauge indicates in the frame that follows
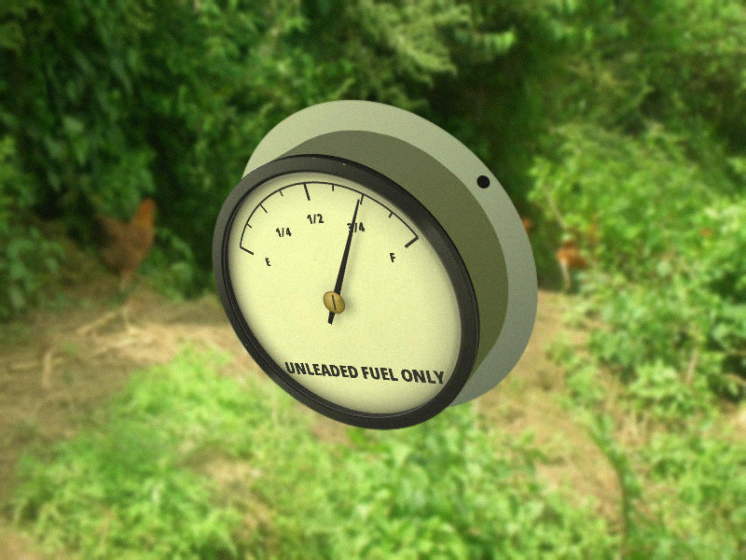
0.75
